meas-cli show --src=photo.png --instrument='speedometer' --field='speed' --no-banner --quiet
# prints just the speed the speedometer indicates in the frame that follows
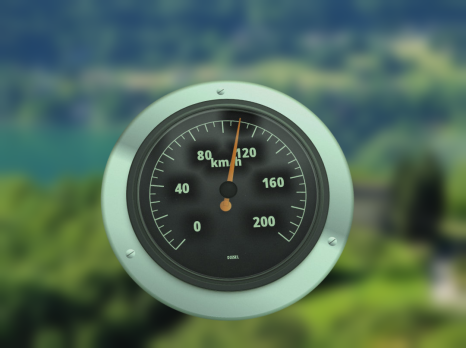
110 km/h
